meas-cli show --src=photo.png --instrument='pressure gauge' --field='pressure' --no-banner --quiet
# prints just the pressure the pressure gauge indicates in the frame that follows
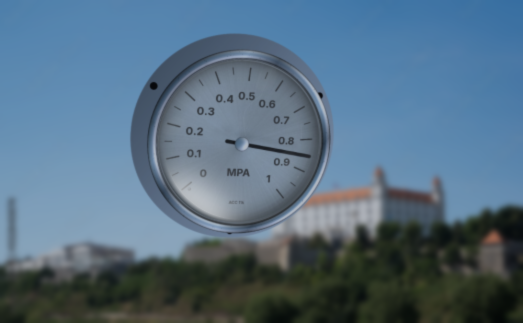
0.85 MPa
